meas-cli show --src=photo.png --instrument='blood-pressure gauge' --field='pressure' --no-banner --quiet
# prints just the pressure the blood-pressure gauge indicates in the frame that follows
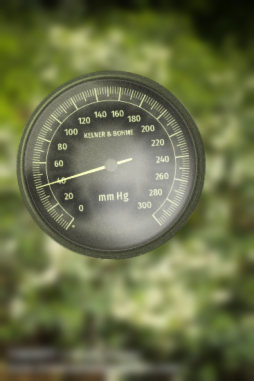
40 mmHg
